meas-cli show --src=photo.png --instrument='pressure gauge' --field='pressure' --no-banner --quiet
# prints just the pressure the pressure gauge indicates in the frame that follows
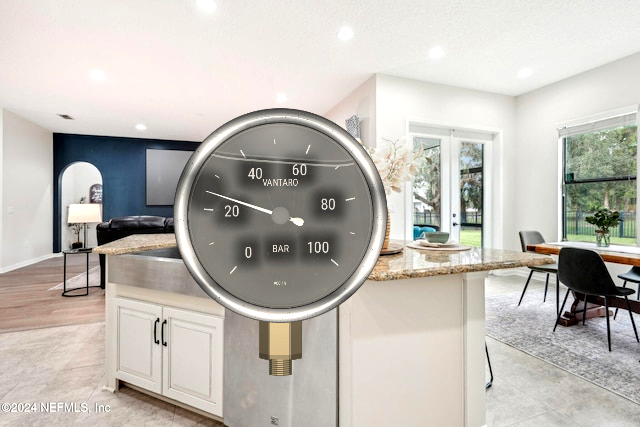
25 bar
